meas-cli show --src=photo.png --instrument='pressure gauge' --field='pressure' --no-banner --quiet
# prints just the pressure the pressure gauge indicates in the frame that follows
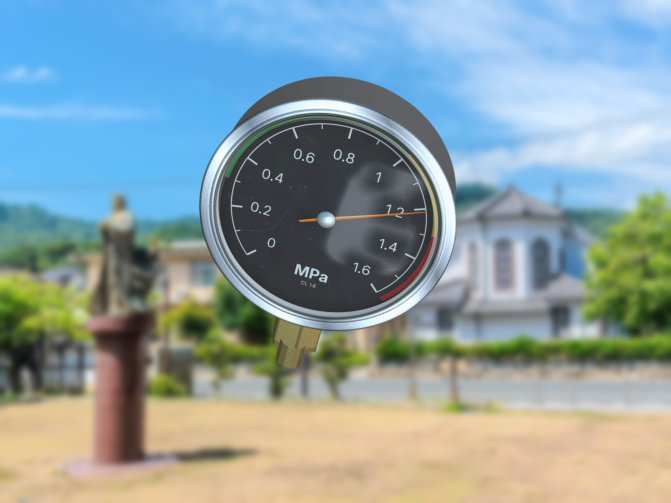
1.2 MPa
